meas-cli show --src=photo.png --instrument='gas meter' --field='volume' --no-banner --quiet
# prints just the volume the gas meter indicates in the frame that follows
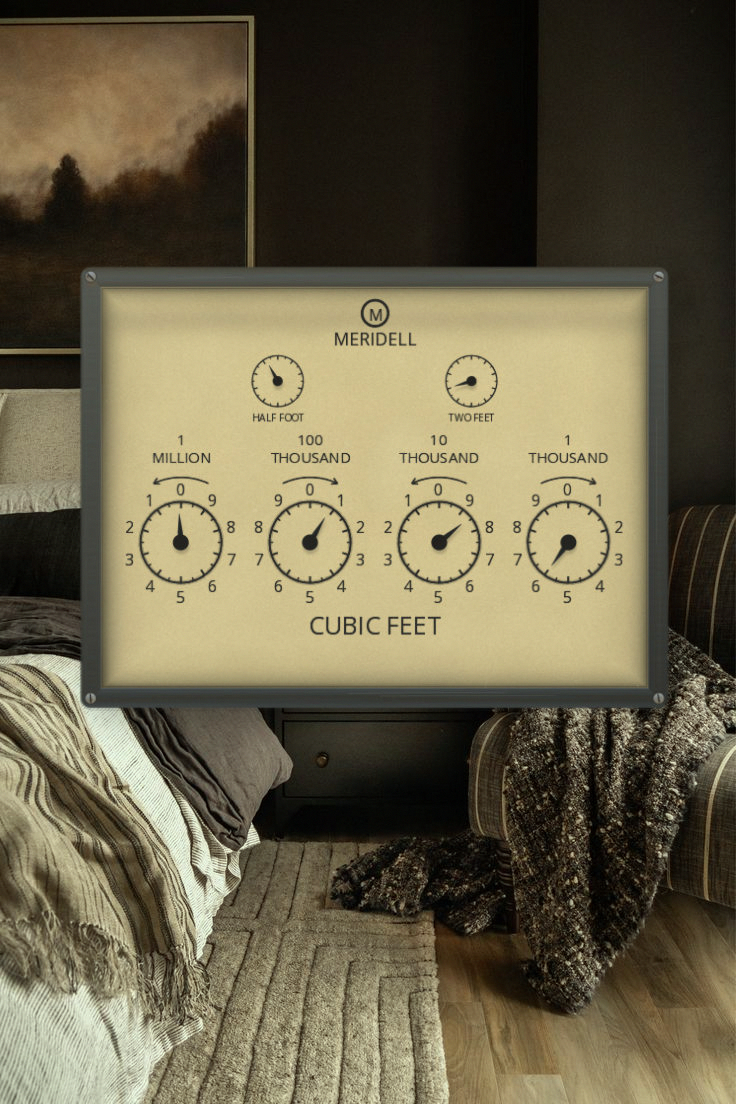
8600 ft³
